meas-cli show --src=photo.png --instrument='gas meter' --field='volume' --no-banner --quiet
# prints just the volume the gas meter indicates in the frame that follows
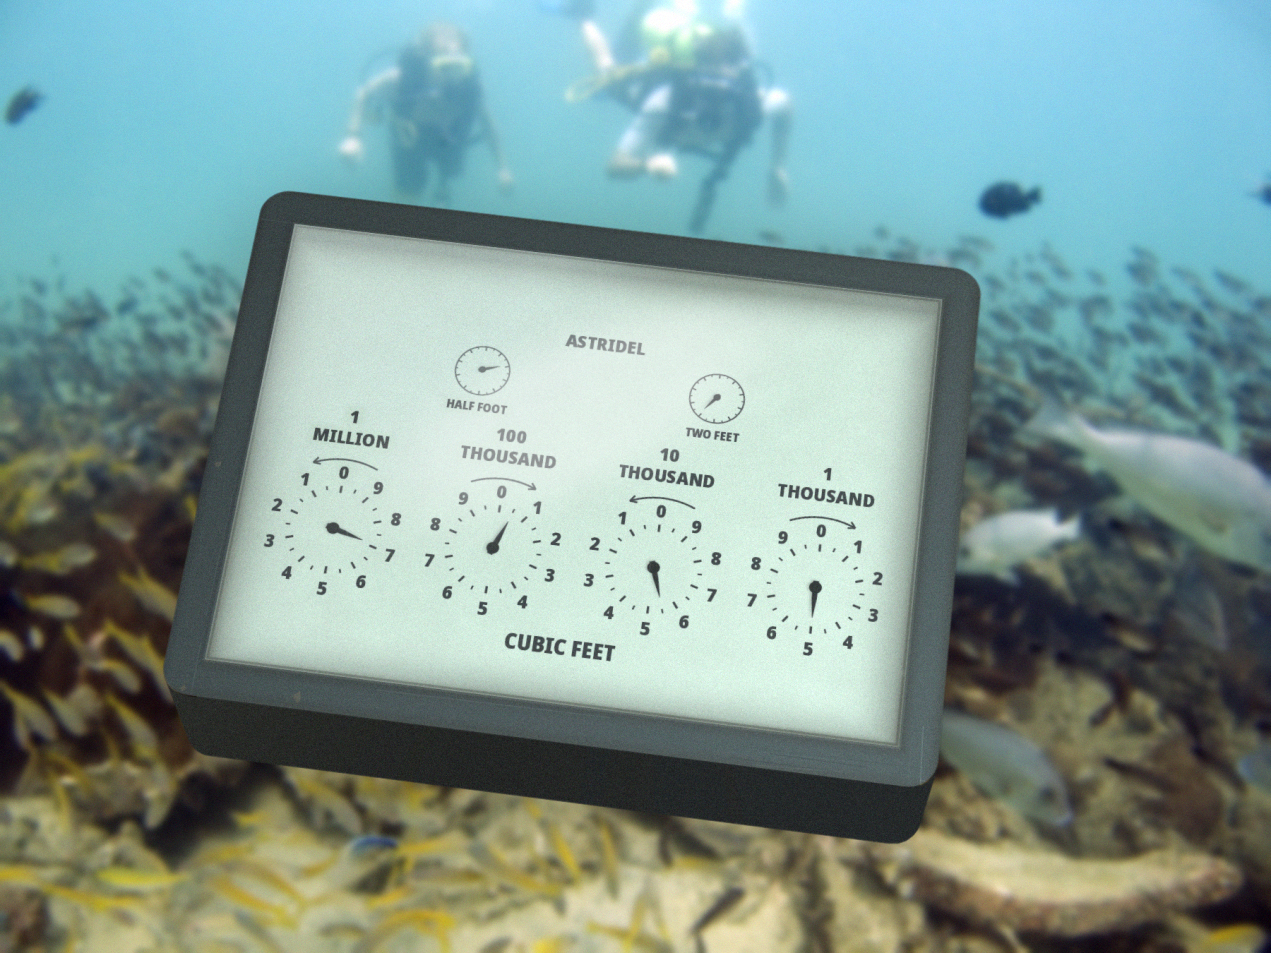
705500 ft³
